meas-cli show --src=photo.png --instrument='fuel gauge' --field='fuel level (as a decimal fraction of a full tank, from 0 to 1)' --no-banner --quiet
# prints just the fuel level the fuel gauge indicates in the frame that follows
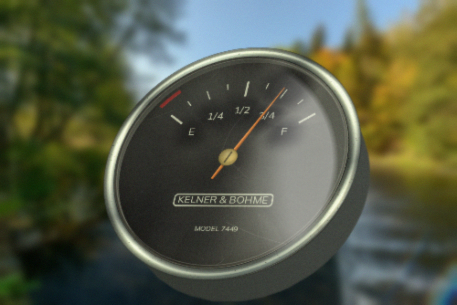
0.75
